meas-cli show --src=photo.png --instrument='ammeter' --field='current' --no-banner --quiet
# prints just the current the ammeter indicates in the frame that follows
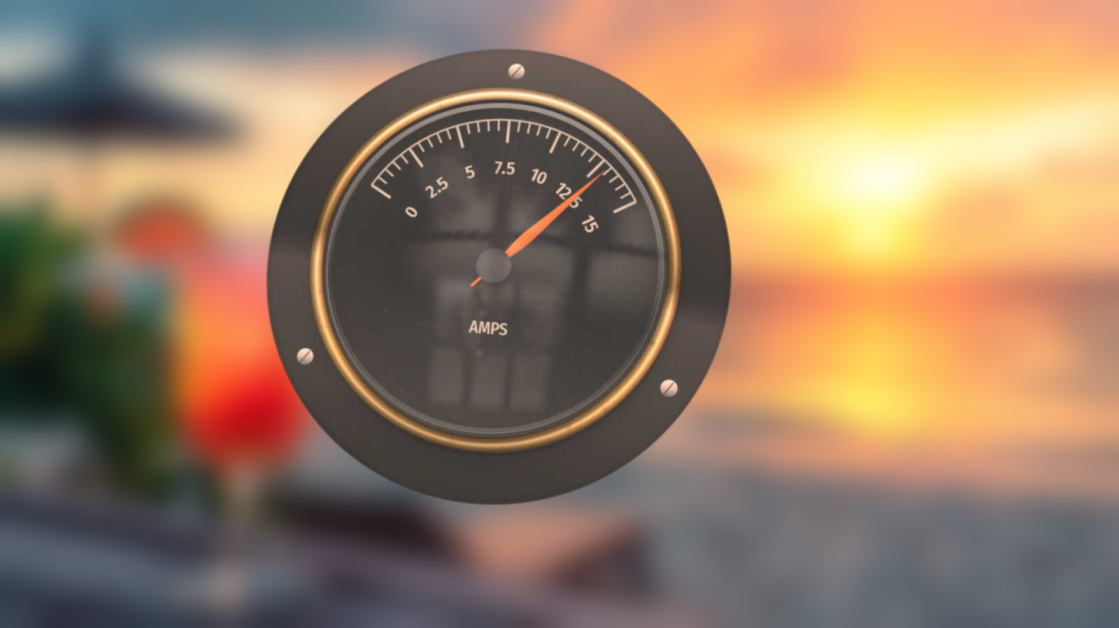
13 A
